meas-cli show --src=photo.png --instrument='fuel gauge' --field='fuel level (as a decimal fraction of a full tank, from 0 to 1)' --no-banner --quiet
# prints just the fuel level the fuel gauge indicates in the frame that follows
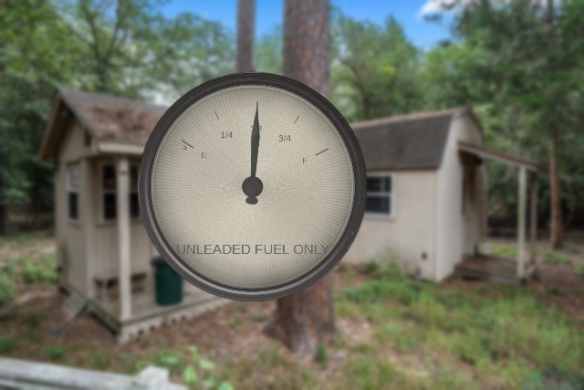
0.5
